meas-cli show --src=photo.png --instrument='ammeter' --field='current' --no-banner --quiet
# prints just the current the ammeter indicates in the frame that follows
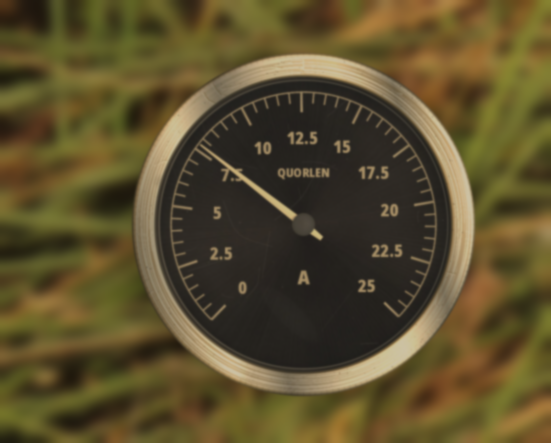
7.75 A
